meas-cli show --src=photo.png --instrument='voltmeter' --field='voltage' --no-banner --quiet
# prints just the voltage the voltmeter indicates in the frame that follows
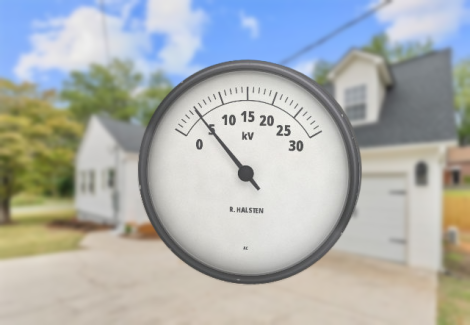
5 kV
